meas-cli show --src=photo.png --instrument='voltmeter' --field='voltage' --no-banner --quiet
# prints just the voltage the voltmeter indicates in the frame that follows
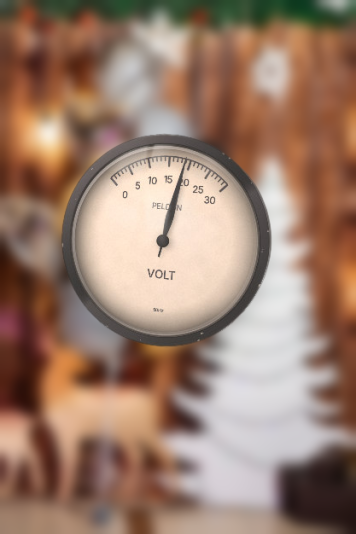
19 V
